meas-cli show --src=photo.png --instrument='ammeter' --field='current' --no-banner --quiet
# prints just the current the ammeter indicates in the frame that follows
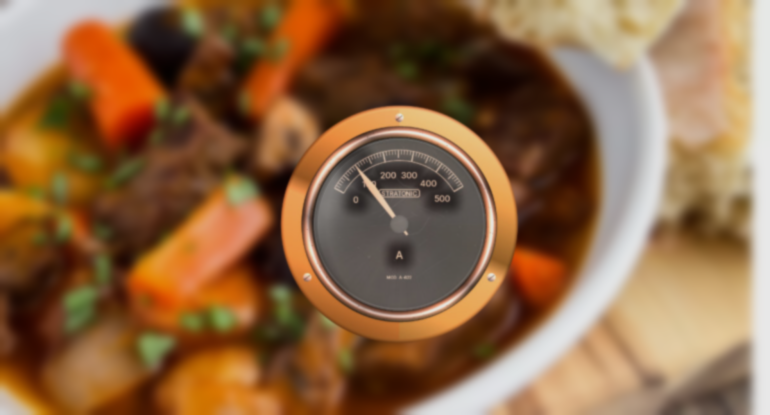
100 A
